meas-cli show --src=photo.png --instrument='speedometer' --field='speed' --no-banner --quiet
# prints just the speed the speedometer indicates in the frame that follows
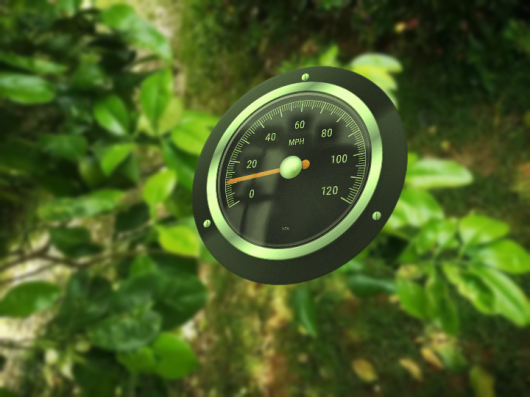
10 mph
